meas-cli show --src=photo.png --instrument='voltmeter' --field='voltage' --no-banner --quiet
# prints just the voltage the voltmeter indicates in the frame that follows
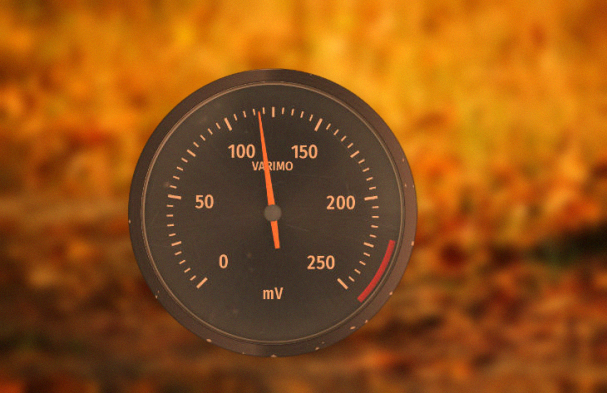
117.5 mV
